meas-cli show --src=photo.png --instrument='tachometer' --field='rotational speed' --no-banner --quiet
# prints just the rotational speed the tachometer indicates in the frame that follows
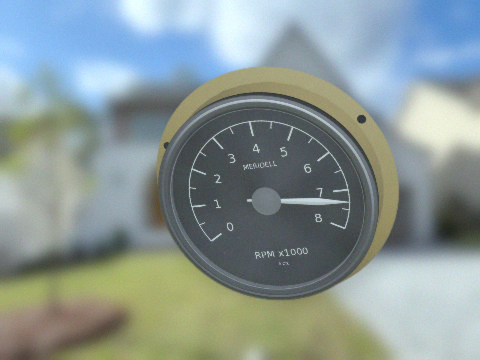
7250 rpm
